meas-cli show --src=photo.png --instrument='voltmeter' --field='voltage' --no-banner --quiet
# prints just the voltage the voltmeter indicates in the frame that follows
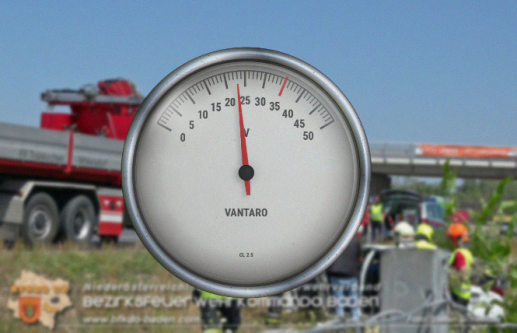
23 V
